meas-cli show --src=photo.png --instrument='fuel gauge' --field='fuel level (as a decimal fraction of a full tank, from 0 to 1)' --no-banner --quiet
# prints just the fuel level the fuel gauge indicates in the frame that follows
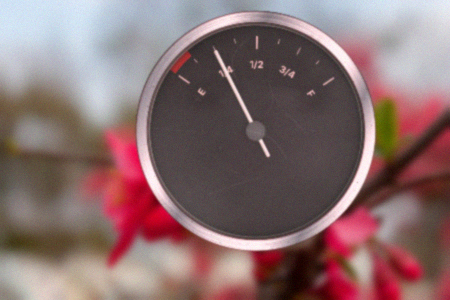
0.25
